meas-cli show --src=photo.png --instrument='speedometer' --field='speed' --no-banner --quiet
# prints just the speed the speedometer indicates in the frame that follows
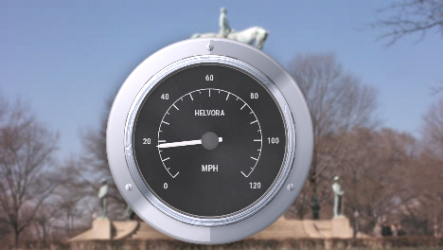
17.5 mph
